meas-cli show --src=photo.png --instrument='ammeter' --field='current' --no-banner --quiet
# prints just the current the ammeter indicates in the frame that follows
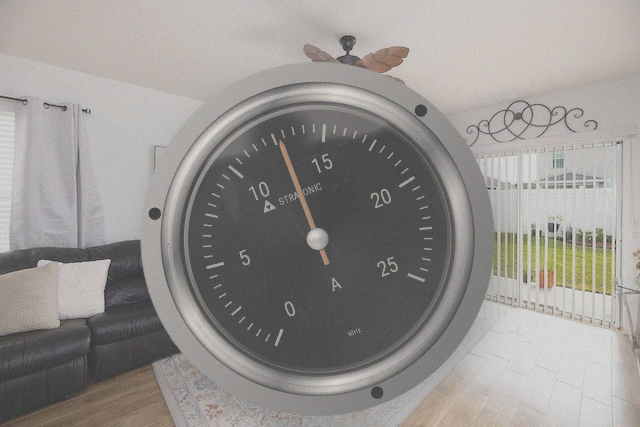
12.75 A
